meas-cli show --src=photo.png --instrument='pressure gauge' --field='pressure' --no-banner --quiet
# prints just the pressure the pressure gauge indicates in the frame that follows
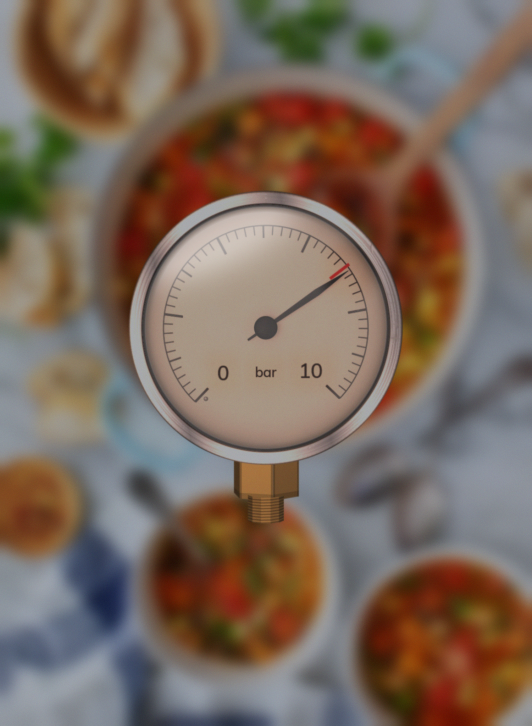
7.1 bar
